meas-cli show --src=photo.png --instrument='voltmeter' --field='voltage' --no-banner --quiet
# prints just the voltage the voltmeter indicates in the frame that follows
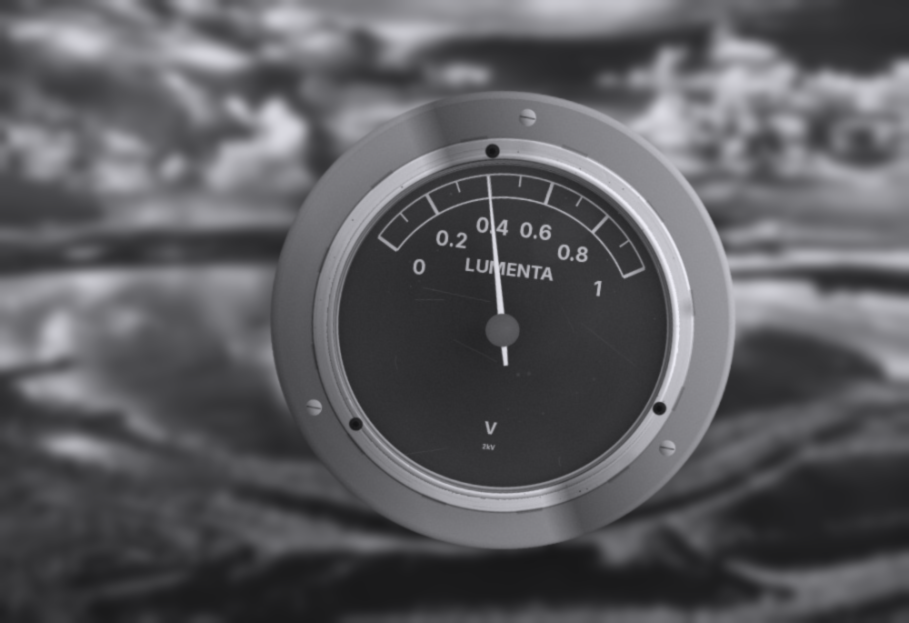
0.4 V
